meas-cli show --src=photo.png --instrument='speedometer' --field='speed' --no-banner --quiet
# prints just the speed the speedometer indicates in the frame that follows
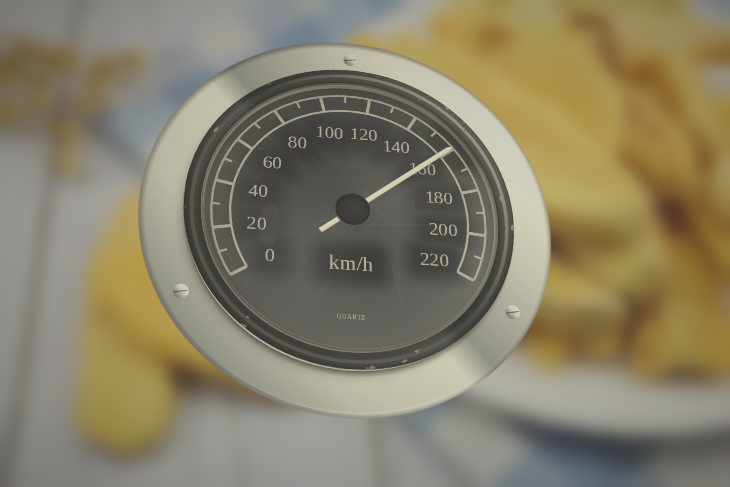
160 km/h
